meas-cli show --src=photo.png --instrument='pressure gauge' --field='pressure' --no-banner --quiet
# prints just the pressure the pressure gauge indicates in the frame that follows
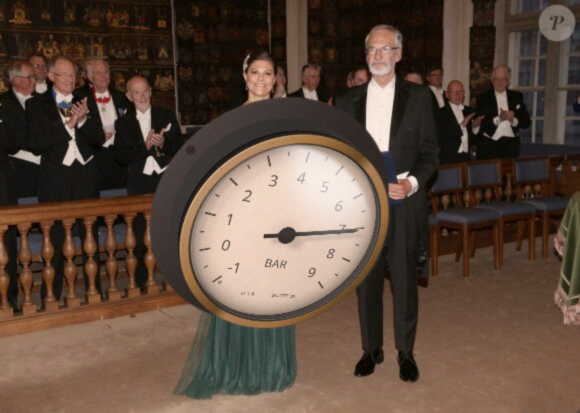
7 bar
